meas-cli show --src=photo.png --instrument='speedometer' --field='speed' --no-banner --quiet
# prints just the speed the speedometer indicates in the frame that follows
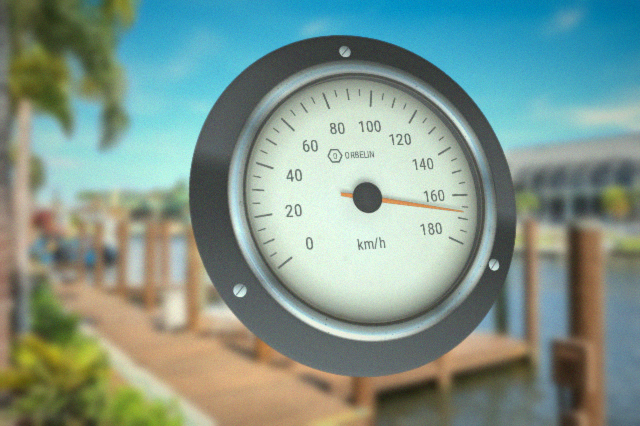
167.5 km/h
